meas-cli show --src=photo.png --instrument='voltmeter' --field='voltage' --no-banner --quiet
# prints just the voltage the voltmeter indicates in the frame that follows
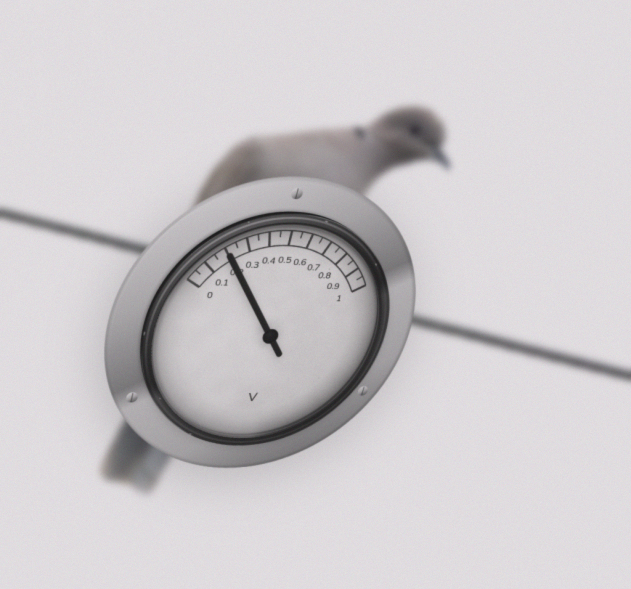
0.2 V
